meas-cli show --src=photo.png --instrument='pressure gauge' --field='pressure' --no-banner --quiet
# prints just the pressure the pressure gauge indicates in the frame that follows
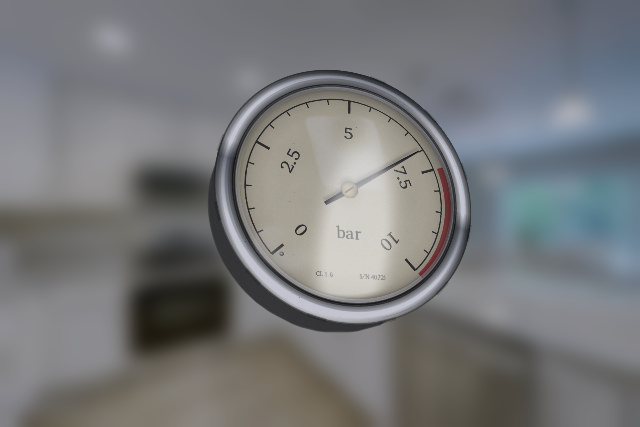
7 bar
